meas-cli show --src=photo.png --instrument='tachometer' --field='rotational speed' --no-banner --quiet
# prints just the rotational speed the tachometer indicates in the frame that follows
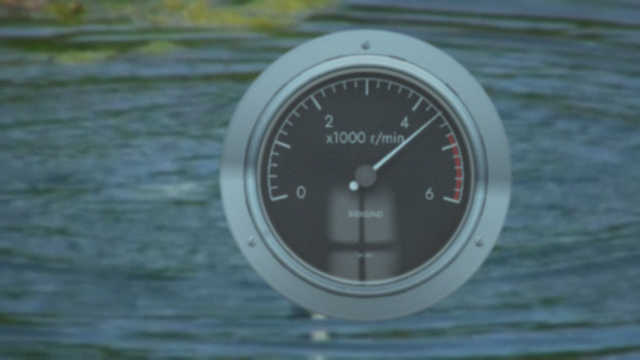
4400 rpm
